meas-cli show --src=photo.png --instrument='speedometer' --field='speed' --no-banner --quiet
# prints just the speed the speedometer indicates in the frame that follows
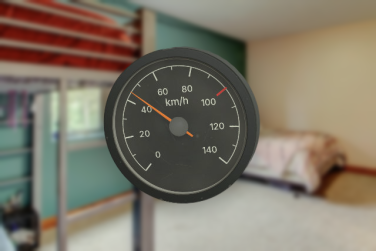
45 km/h
